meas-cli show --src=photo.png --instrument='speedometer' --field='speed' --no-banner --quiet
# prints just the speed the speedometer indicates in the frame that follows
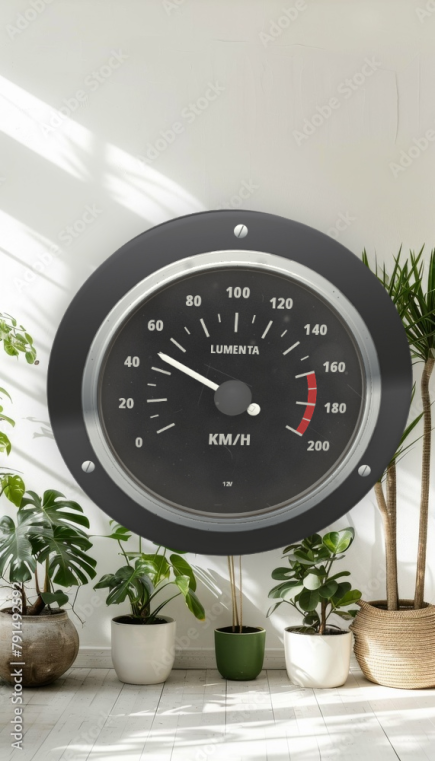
50 km/h
